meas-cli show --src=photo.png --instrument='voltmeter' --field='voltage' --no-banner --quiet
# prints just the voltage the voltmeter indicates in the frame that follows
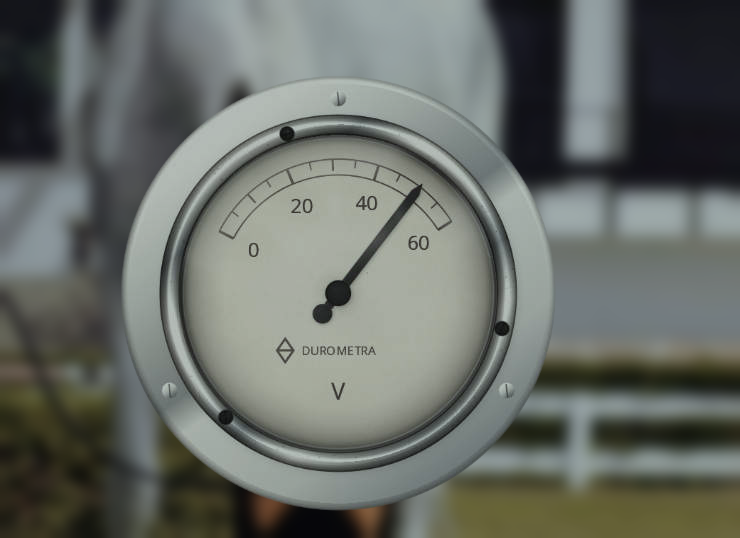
50 V
